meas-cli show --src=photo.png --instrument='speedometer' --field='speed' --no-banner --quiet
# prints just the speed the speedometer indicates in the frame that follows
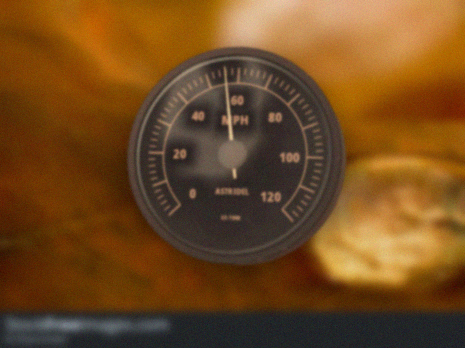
56 mph
